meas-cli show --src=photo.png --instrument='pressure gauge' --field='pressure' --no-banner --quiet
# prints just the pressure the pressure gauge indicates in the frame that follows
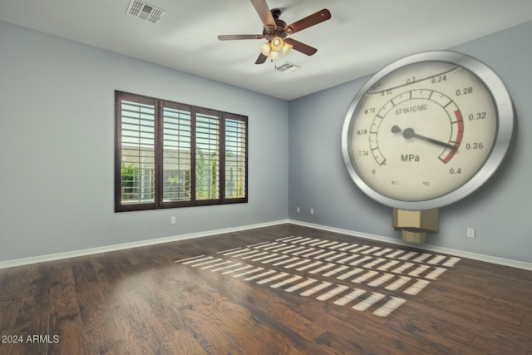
0.37 MPa
